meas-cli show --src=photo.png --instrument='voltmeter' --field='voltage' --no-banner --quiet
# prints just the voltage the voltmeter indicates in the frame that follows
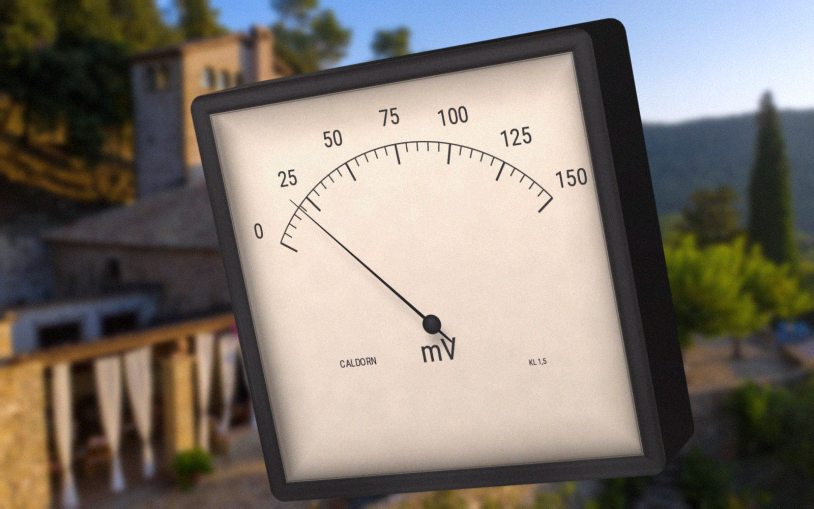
20 mV
